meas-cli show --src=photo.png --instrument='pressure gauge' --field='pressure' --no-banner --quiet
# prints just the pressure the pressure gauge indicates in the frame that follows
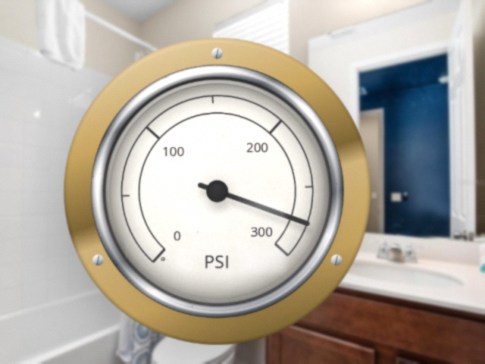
275 psi
